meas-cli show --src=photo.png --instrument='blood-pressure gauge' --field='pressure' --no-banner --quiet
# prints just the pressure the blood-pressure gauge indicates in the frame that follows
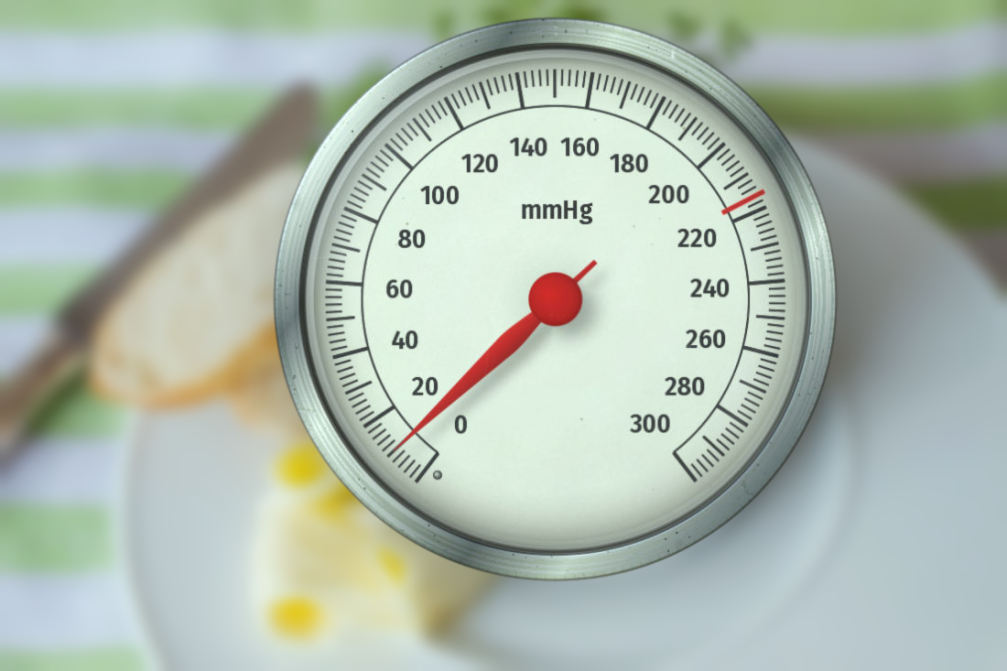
10 mmHg
